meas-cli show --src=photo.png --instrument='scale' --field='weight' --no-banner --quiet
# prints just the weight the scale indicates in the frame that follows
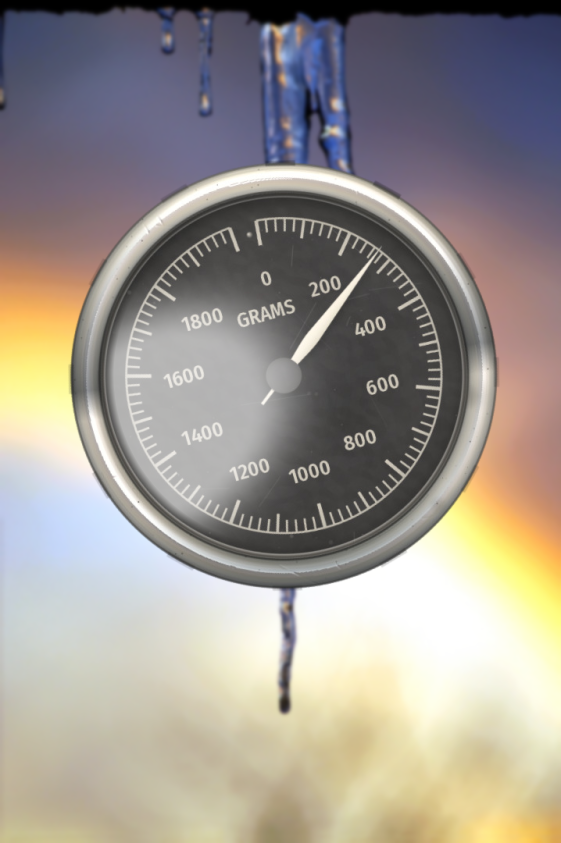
270 g
